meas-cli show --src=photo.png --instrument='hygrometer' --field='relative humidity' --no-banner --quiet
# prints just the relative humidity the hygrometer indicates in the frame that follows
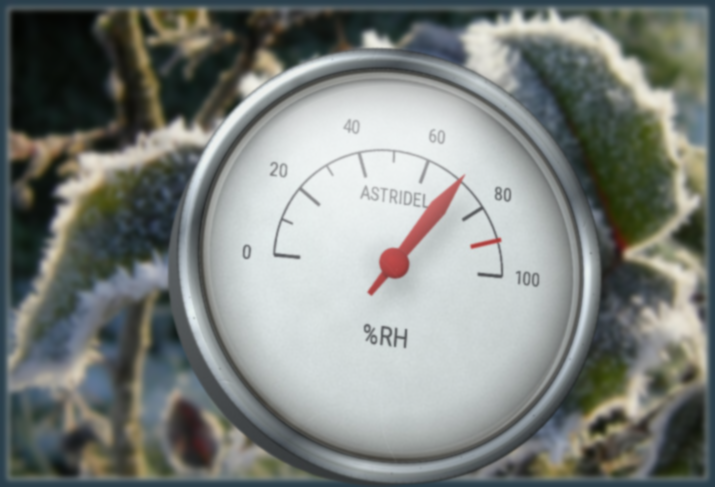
70 %
